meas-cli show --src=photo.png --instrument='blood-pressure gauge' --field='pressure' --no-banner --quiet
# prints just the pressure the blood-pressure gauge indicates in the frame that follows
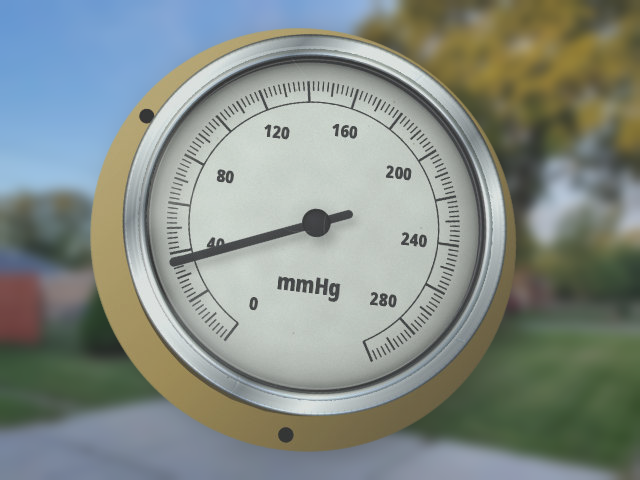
36 mmHg
